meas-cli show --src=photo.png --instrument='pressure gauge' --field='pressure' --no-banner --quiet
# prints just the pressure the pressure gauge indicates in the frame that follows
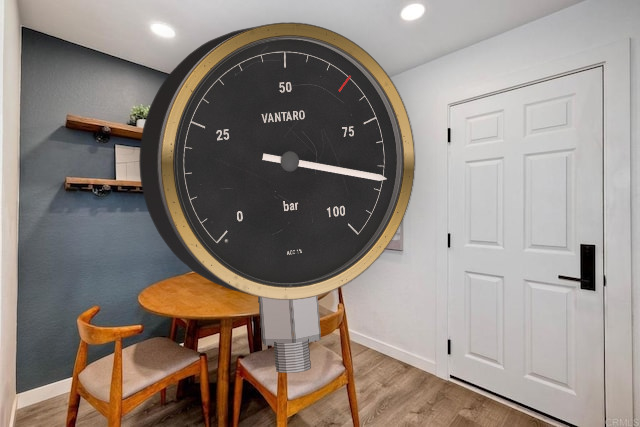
87.5 bar
